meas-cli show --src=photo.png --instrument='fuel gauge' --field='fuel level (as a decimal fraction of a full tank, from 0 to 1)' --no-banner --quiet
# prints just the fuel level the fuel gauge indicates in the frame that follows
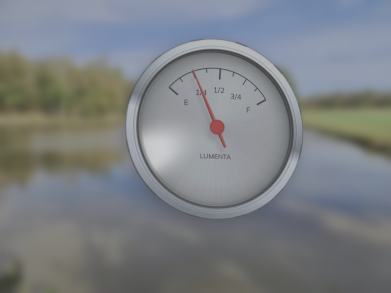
0.25
